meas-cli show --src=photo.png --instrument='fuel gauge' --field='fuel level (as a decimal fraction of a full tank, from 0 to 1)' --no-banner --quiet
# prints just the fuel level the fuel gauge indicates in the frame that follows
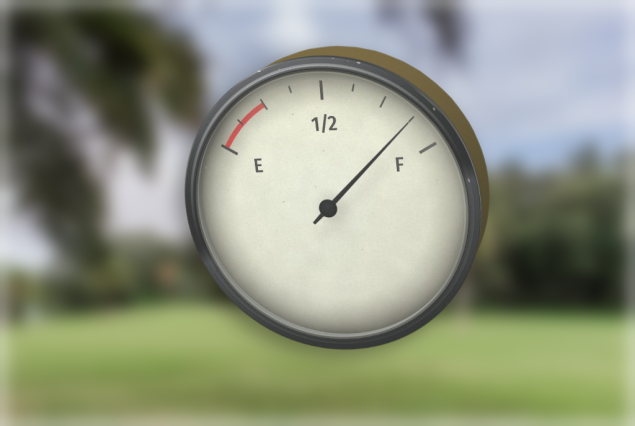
0.875
